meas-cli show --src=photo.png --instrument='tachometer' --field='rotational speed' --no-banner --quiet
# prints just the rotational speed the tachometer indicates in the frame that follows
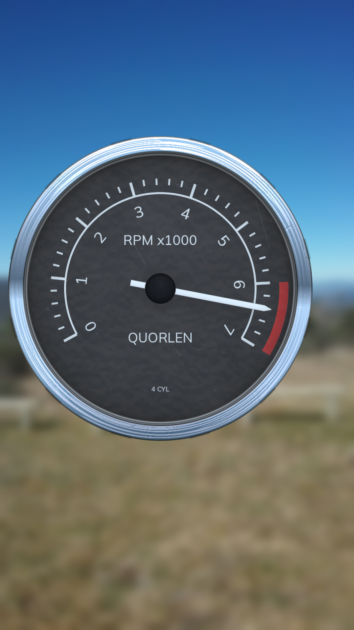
6400 rpm
